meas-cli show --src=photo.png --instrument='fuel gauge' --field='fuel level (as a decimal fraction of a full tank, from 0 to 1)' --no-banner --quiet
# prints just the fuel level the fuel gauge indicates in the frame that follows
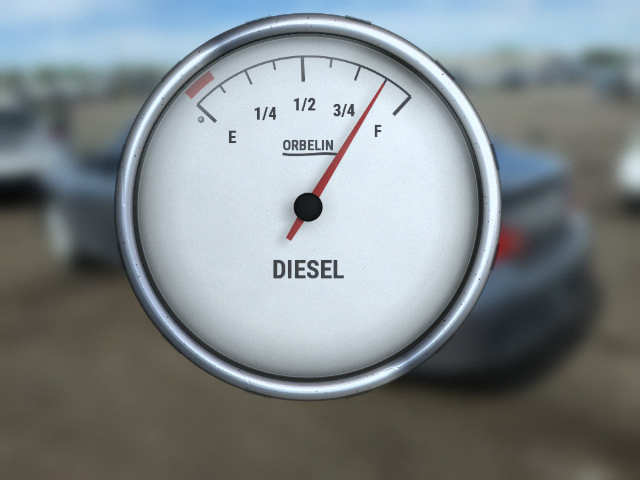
0.875
